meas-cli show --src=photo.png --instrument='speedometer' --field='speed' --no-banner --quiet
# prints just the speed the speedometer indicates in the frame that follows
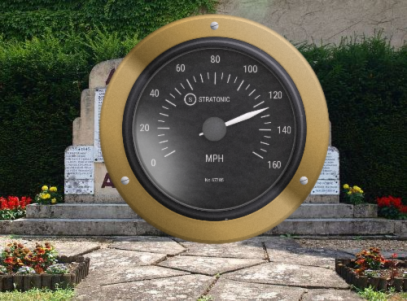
125 mph
